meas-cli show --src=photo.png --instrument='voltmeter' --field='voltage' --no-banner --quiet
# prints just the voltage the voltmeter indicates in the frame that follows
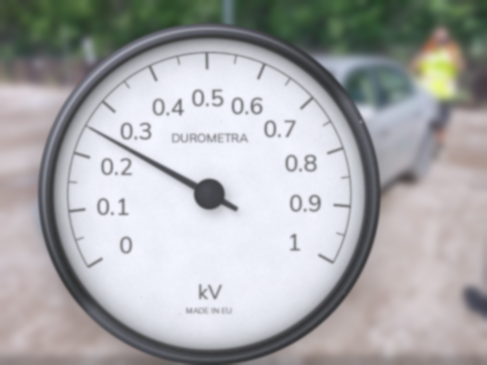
0.25 kV
